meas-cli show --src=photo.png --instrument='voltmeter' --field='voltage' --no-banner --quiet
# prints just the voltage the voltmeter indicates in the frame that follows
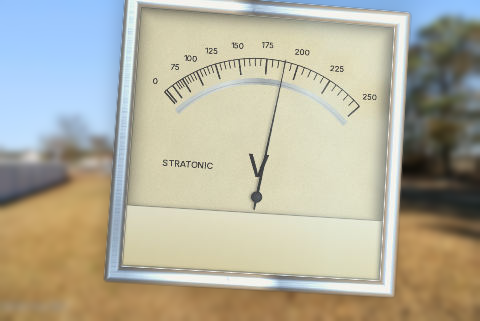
190 V
